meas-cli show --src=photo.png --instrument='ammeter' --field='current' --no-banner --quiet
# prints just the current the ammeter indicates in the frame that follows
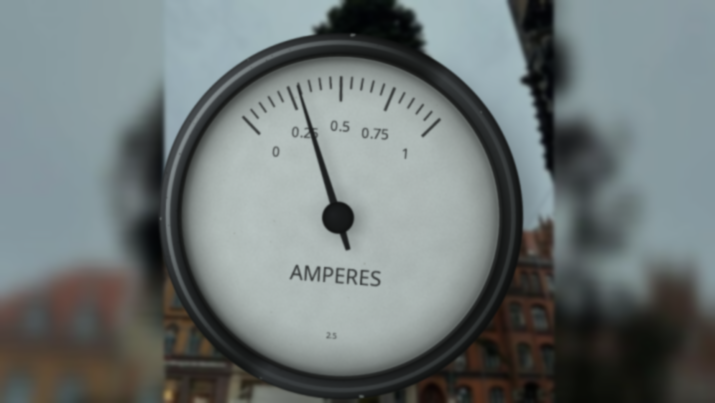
0.3 A
